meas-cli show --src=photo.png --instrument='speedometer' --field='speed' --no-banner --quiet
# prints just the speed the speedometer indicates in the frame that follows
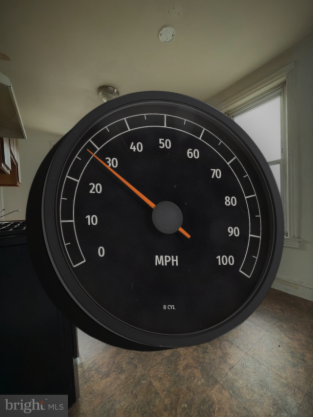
27.5 mph
